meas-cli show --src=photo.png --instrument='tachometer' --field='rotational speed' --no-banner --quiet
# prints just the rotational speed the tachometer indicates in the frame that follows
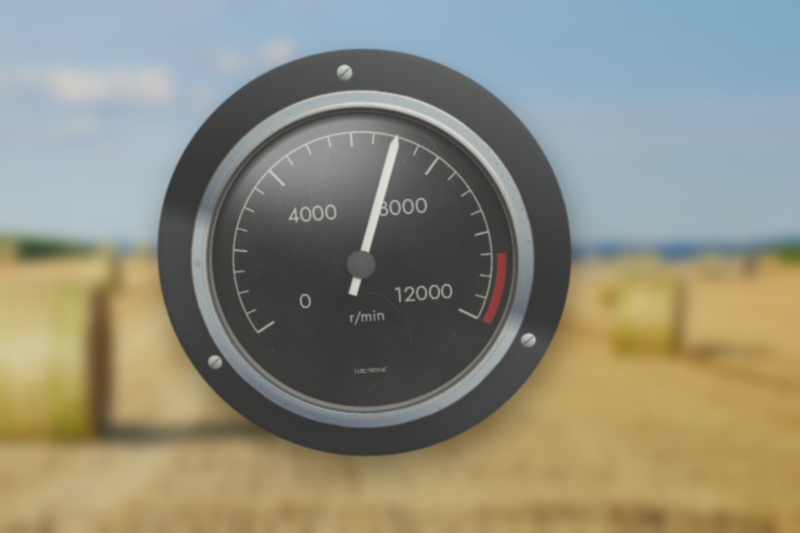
7000 rpm
